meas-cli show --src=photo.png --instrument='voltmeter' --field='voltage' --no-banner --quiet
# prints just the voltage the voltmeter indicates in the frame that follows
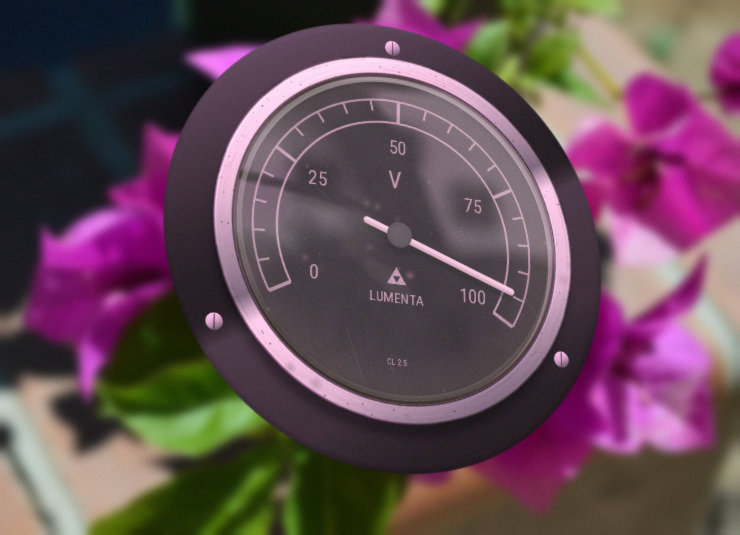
95 V
